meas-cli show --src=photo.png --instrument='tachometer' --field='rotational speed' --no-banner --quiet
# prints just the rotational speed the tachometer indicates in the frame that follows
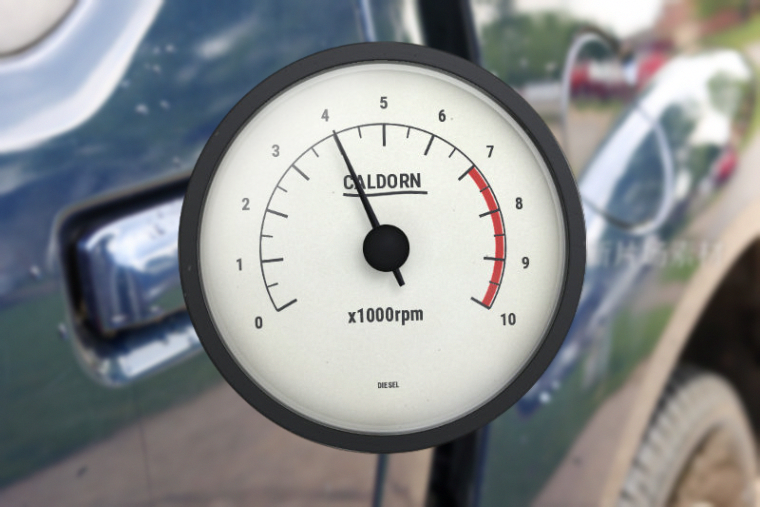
4000 rpm
